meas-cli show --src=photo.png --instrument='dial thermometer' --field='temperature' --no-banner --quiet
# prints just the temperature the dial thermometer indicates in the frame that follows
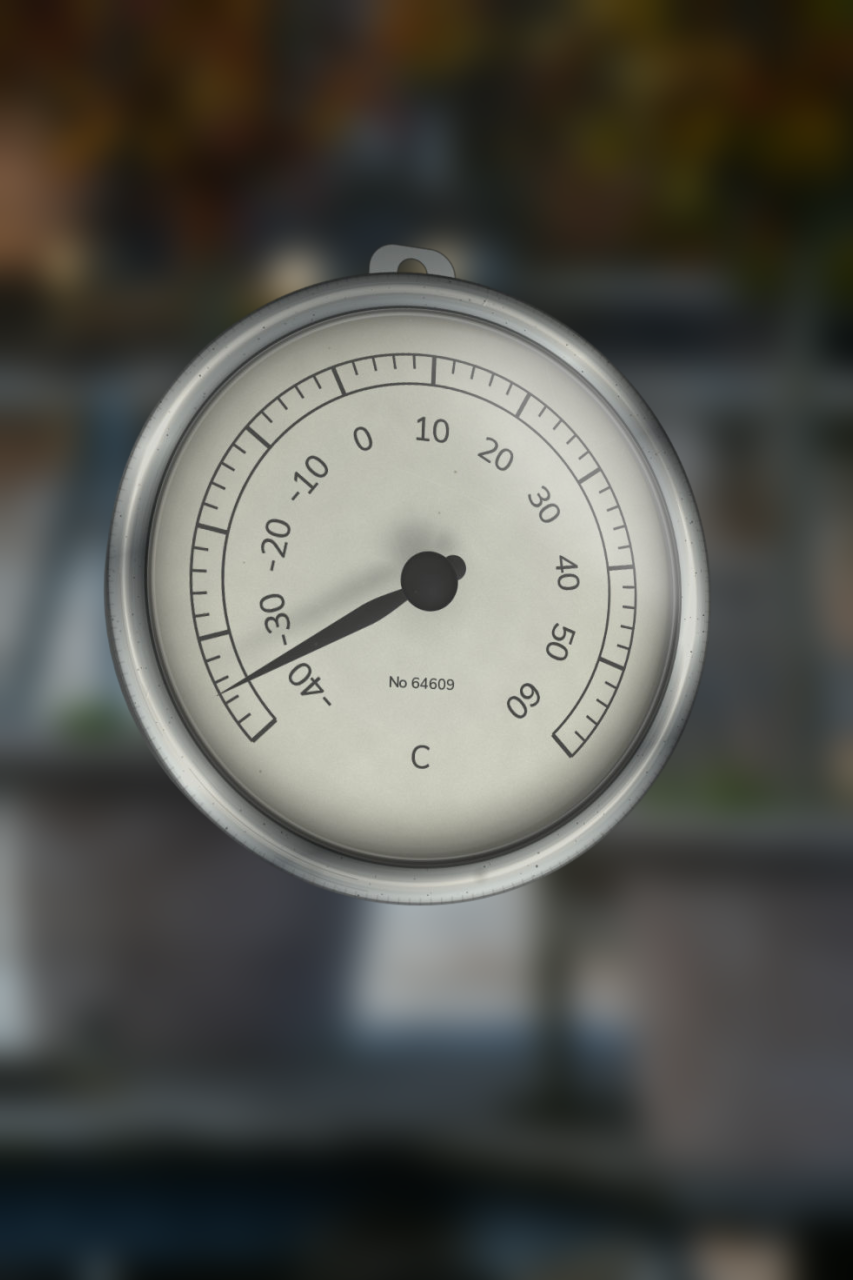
-35 °C
